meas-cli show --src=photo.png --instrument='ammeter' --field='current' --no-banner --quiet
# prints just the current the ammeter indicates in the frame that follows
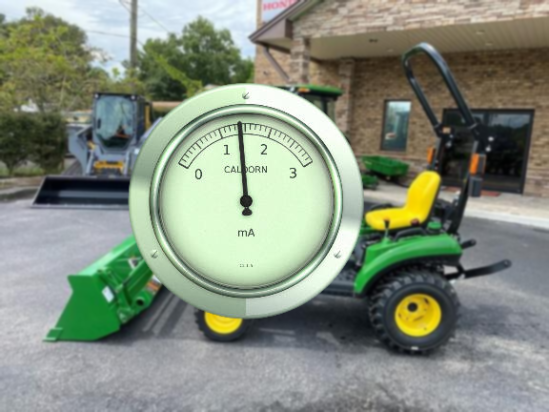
1.4 mA
